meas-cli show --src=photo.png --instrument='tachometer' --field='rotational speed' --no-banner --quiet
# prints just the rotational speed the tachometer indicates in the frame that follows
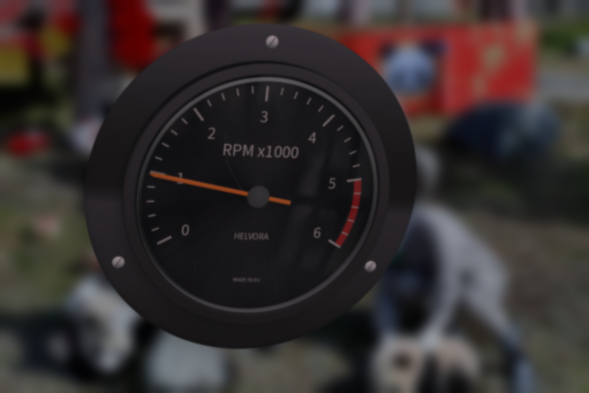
1000 rpm
